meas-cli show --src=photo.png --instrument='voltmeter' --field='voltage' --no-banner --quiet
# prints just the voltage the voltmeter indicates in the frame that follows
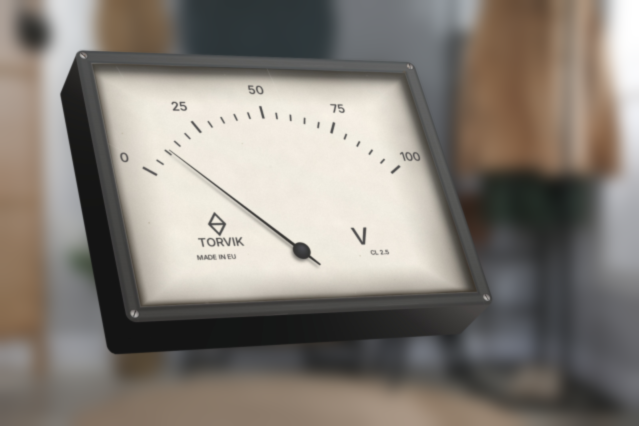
10 V
